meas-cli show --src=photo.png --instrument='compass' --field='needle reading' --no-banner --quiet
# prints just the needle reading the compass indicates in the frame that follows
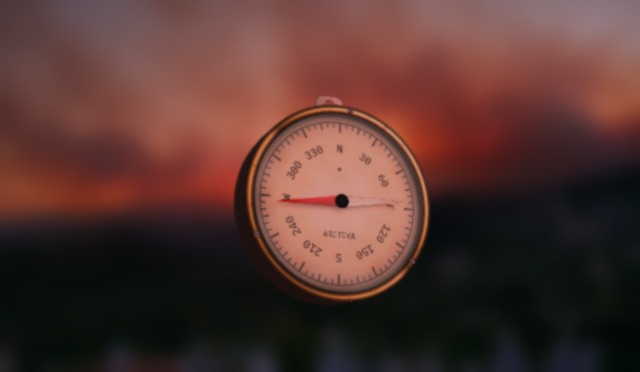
265 °
